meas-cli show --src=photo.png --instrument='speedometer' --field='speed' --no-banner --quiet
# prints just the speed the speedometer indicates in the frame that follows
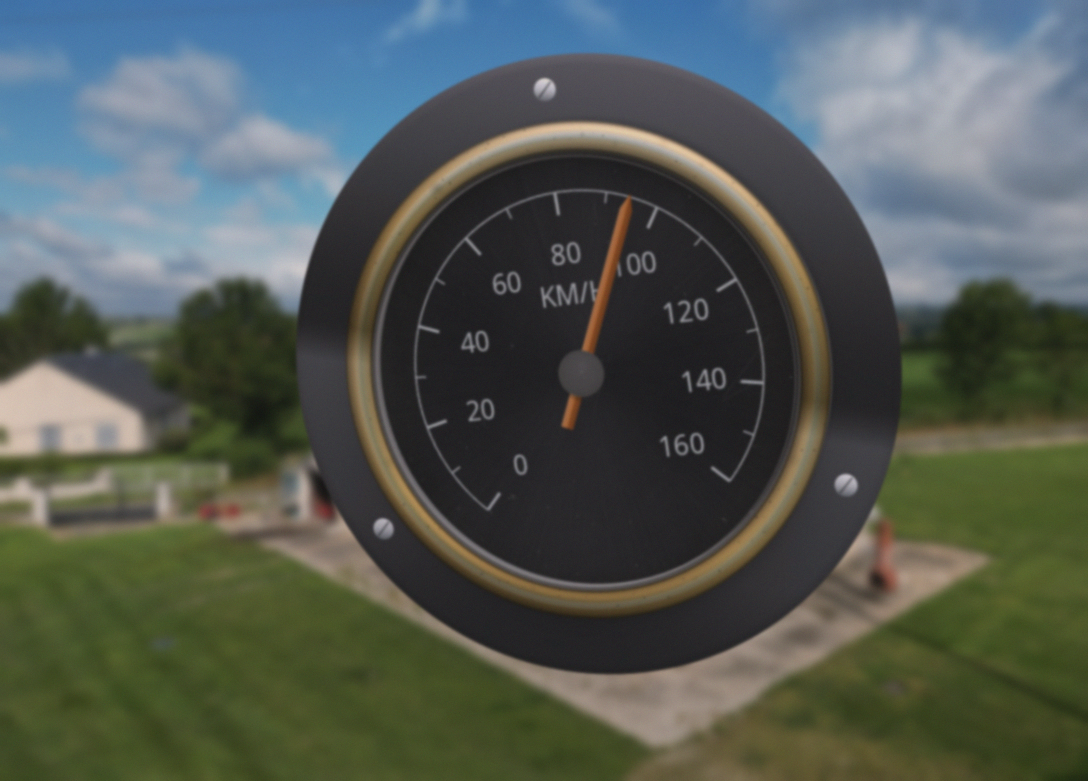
95 km/h
